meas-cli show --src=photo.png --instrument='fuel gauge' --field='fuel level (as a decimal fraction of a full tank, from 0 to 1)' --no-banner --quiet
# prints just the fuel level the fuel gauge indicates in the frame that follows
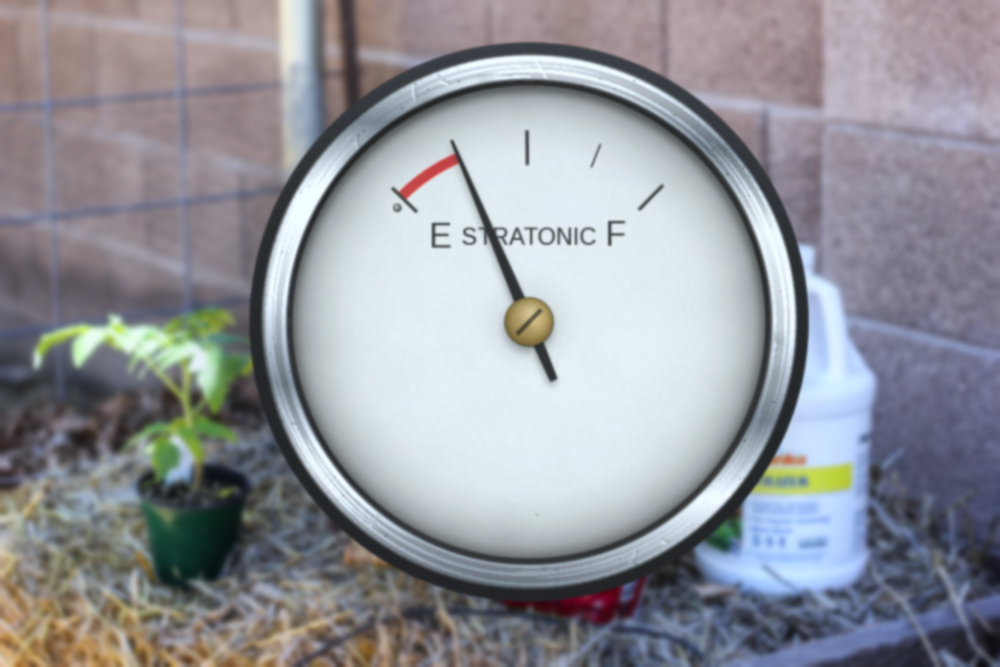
0.25
